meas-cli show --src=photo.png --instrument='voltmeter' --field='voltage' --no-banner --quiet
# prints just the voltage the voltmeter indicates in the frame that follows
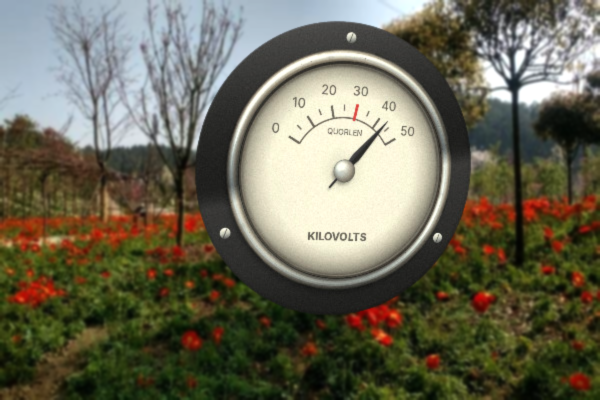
42.5 kV
